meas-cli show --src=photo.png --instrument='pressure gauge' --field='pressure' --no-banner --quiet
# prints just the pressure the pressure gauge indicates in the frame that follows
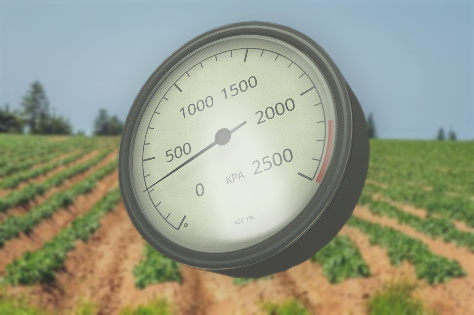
300 kPa
